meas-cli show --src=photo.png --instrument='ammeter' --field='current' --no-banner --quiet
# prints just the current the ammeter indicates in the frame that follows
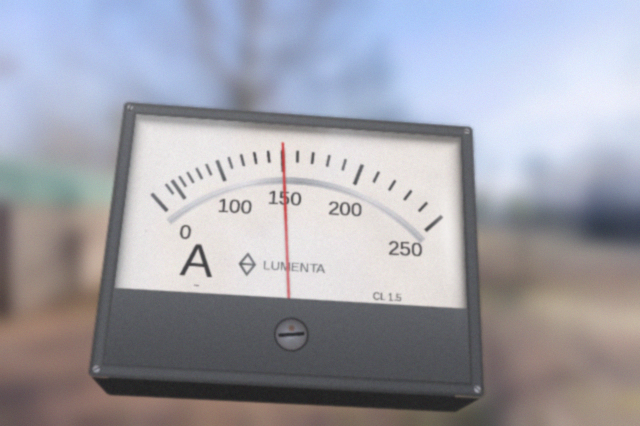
150 A
